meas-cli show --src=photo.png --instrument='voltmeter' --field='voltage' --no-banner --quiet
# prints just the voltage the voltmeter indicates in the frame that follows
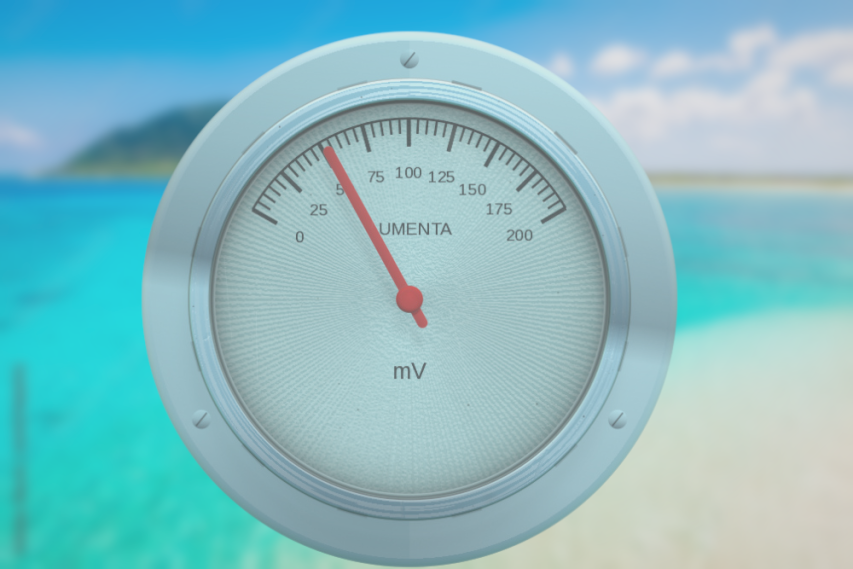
52.5 mV
